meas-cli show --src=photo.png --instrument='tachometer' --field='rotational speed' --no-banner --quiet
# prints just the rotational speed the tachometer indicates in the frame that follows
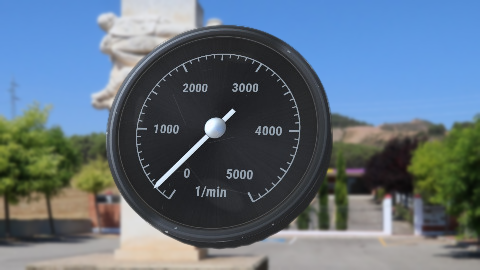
200 rpm
